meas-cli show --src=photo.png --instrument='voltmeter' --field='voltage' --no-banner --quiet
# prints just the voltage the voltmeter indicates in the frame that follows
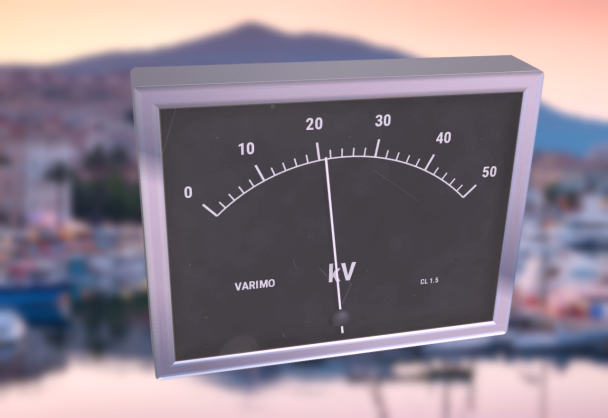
21 kV
